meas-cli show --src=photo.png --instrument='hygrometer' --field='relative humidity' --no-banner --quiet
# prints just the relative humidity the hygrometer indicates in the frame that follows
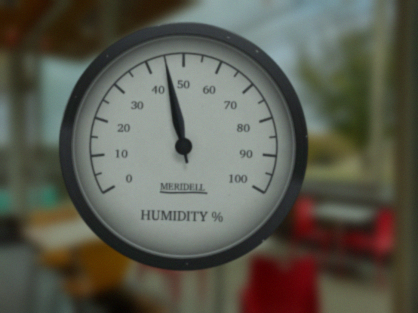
45 %
